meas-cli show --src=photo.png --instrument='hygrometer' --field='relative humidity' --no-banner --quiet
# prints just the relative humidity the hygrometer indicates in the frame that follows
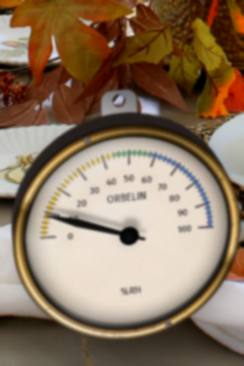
10 %
